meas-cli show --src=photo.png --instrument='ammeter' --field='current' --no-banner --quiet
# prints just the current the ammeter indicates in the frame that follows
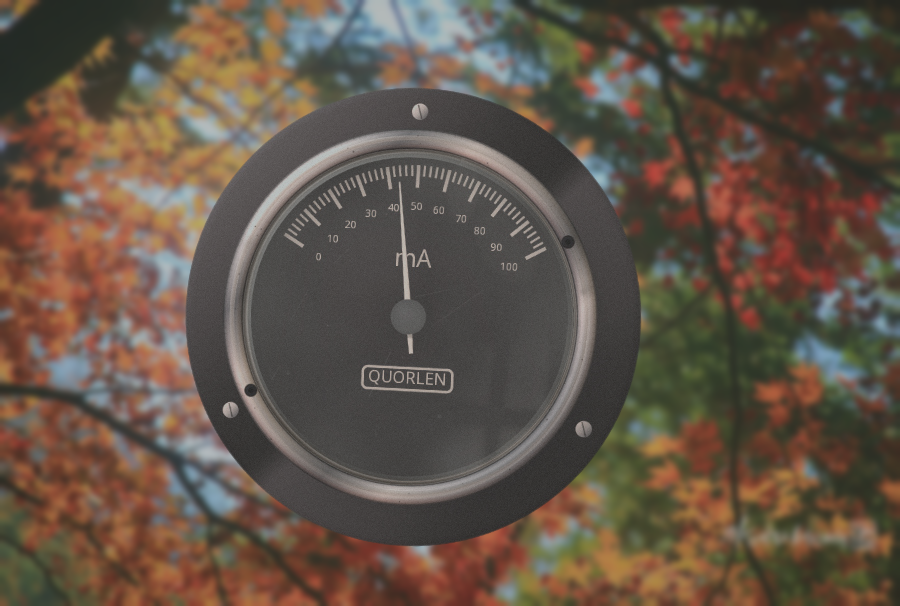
44 mA
